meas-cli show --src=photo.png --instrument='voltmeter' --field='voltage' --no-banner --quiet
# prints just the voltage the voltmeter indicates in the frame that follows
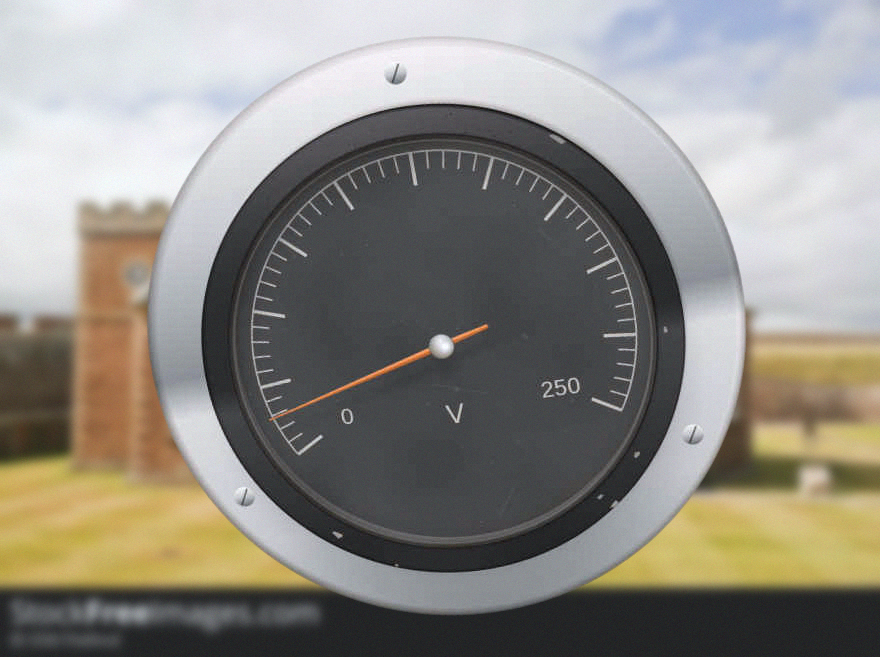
15 V
